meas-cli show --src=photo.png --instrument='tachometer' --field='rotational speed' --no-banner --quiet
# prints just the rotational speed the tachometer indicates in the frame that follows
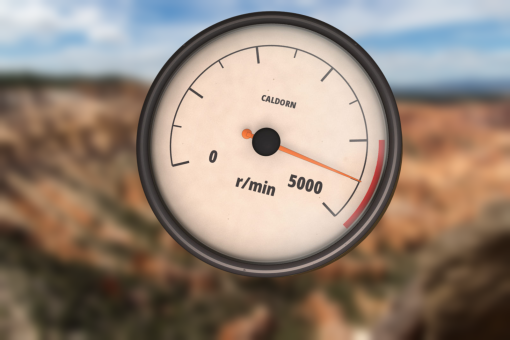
4500 rpm
